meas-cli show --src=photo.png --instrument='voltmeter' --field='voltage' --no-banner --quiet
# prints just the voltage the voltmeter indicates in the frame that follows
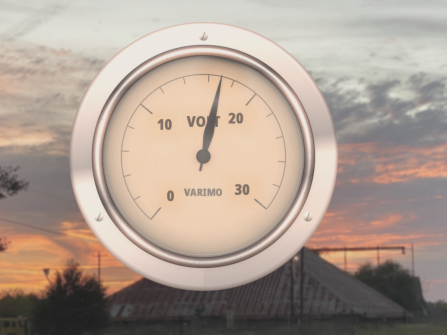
17 V
